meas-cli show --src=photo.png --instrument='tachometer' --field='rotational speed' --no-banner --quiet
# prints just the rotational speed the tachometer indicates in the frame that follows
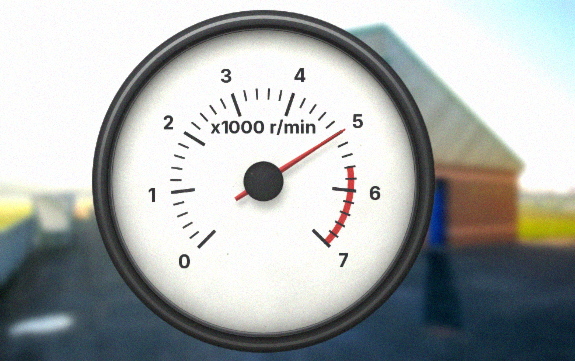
5000 rpm
